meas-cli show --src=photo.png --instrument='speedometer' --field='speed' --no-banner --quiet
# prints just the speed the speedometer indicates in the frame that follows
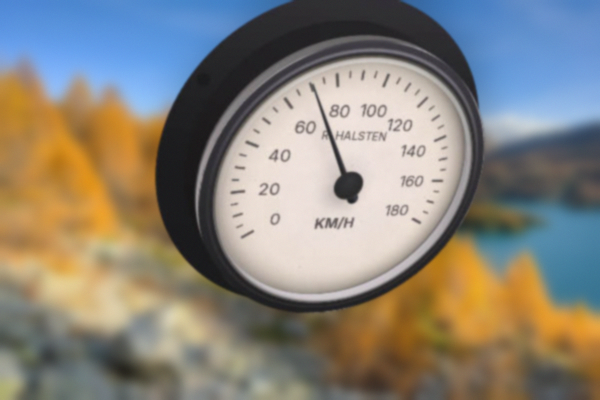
70 km/h
